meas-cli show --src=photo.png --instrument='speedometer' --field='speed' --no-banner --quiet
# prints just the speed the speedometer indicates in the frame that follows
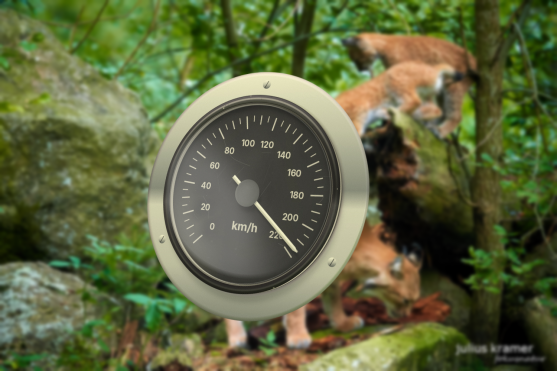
215 km/h
